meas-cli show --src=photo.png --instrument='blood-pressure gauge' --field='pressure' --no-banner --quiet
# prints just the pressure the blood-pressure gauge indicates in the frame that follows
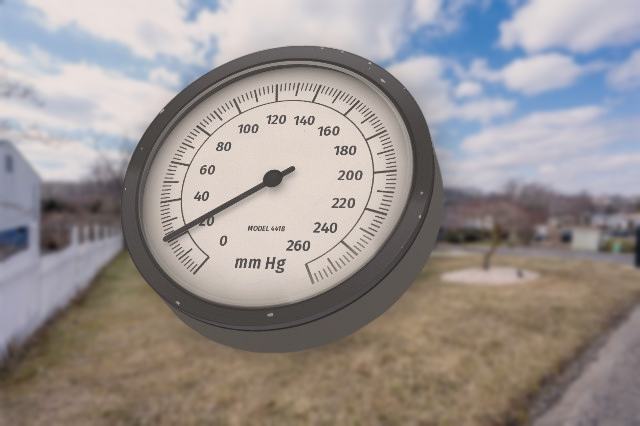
20 mmHg
